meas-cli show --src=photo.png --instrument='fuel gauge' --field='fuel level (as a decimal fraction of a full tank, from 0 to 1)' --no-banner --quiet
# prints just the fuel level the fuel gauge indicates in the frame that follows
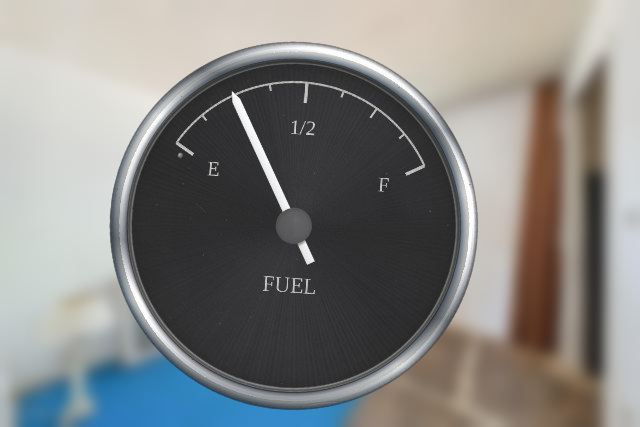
0.25
